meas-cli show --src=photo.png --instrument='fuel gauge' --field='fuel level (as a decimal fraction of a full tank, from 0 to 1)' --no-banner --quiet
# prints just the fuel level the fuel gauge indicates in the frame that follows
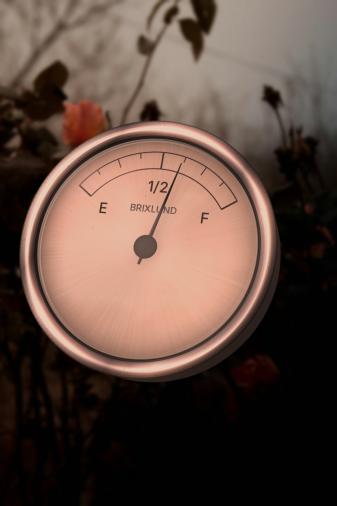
0.625
